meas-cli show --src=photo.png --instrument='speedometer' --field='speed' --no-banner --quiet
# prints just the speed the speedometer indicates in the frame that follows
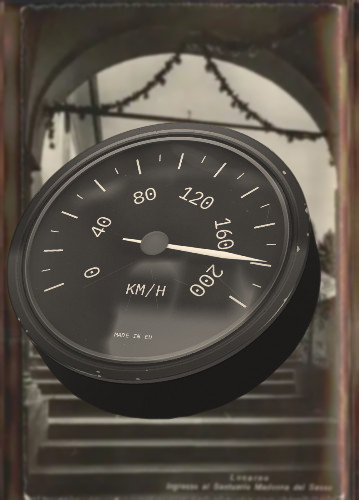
180 km/h
